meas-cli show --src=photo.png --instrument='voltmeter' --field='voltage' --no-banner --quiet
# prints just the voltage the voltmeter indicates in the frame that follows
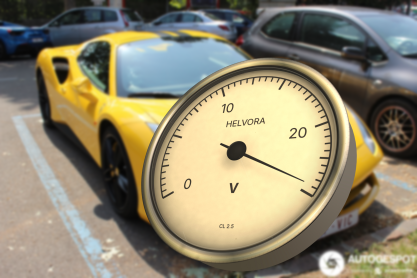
24.5 V
